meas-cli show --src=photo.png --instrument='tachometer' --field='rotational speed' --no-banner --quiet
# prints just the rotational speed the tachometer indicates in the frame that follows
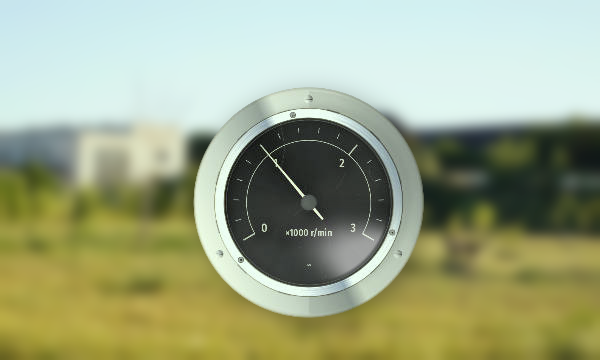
1000 rpm
